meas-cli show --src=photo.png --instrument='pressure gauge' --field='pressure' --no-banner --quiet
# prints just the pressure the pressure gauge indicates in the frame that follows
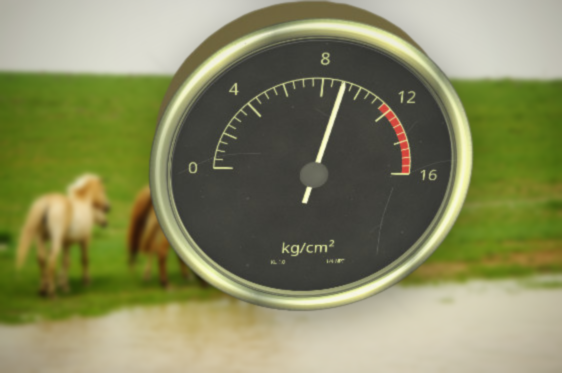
9 kg/cm²
